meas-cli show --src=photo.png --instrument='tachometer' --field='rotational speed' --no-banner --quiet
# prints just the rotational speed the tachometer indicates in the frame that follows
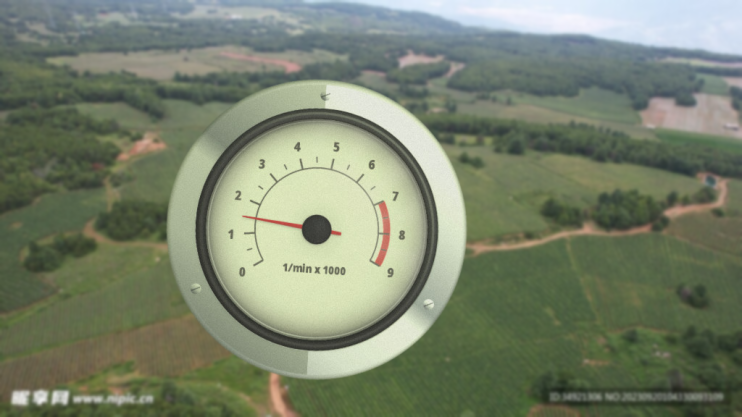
1500 rpm
